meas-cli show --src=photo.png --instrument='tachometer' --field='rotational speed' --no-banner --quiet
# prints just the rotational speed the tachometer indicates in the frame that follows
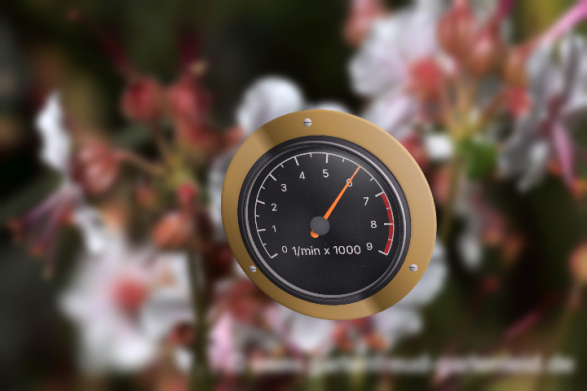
6000 rpm
